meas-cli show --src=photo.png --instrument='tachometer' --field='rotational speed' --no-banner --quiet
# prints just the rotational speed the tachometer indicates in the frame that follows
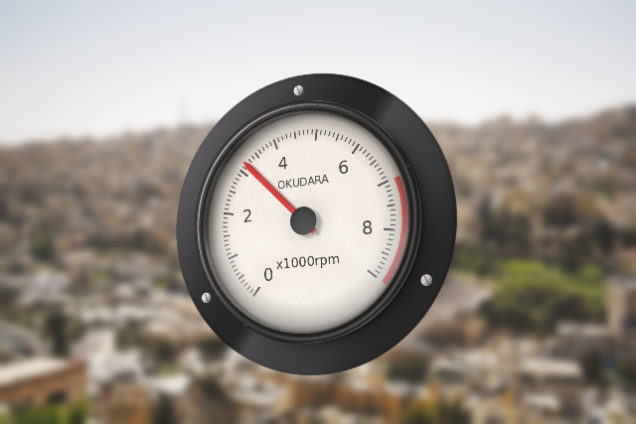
3200 rpm
